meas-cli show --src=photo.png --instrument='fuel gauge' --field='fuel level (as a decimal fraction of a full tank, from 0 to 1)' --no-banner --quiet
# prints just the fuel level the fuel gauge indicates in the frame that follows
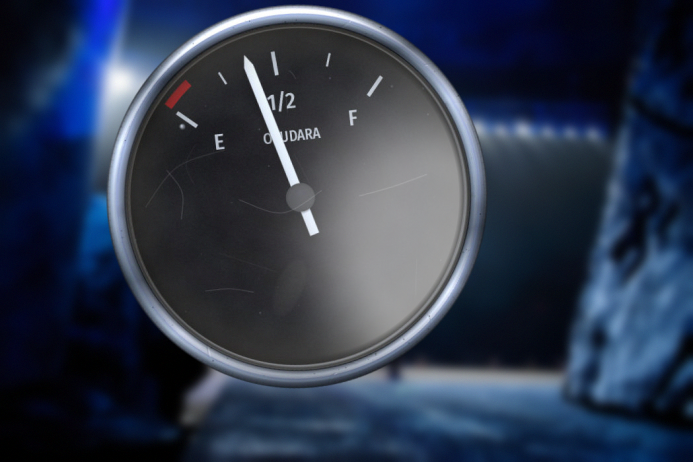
0.375
